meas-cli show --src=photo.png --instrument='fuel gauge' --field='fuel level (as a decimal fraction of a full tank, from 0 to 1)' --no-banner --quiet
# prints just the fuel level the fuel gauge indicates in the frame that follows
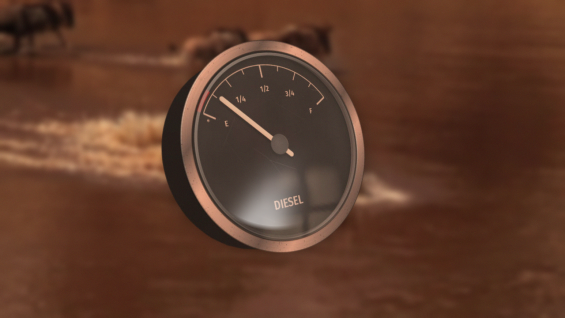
0.125
